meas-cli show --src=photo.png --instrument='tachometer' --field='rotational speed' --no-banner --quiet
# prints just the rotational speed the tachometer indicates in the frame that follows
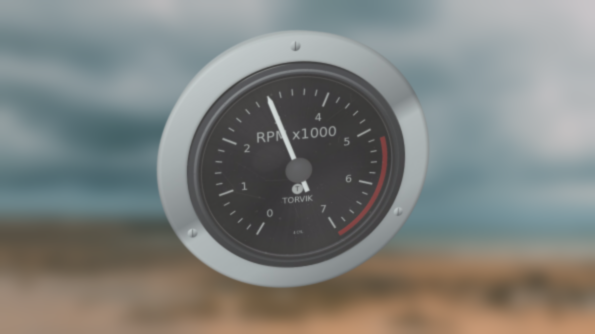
3000 rpm
